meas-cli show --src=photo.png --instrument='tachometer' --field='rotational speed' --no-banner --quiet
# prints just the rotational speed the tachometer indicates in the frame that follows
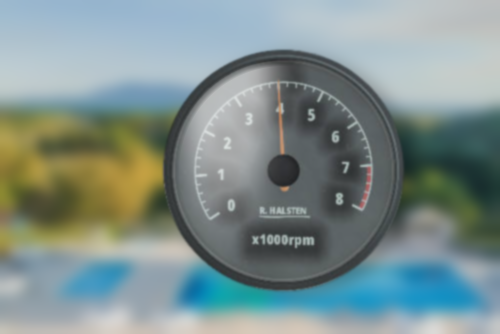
4000 rpm
